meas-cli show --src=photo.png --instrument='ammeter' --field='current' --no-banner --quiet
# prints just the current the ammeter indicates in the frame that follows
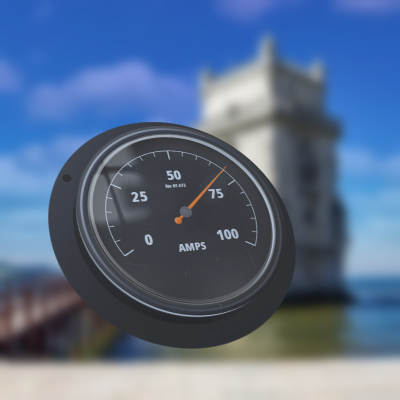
70 A
